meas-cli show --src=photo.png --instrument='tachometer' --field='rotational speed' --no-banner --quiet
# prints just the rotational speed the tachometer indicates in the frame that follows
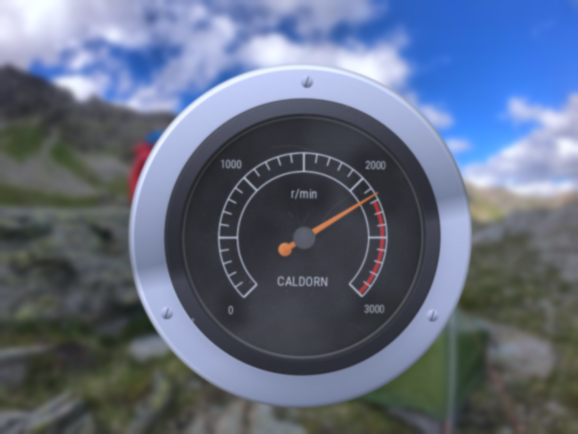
2150 rpm
